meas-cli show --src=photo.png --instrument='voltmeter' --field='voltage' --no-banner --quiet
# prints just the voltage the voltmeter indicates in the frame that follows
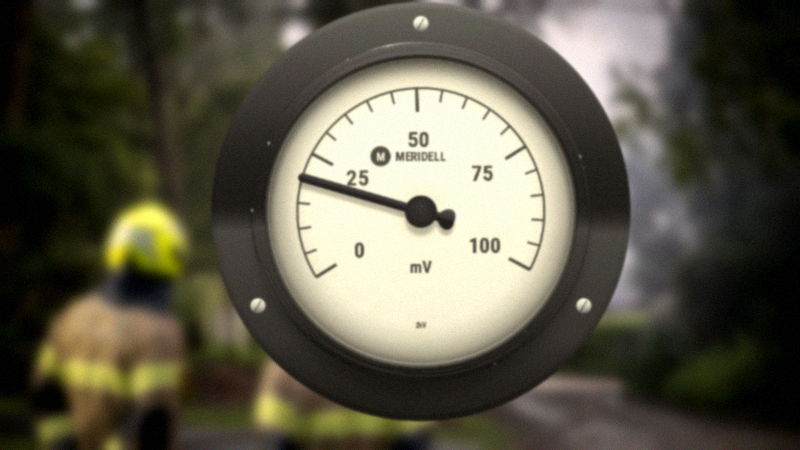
20 mV
